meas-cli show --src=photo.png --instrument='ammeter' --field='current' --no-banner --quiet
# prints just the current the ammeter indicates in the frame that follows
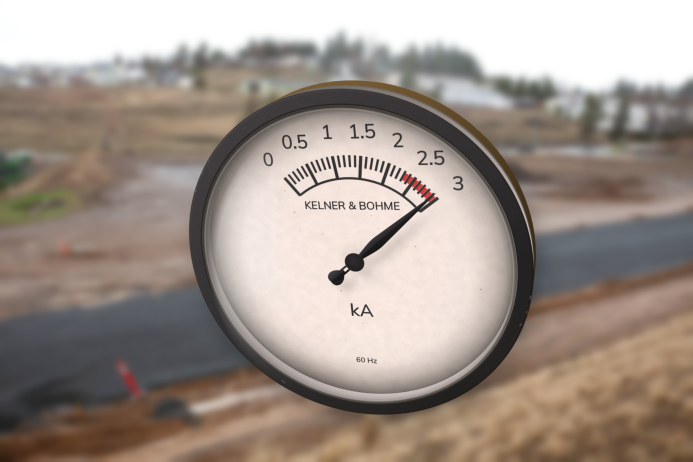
2.9 kA
